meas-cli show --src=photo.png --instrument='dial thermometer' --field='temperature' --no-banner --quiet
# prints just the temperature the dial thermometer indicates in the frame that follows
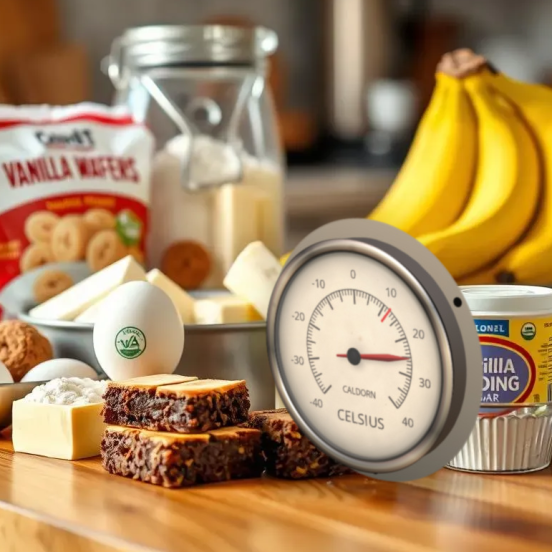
25 °C
